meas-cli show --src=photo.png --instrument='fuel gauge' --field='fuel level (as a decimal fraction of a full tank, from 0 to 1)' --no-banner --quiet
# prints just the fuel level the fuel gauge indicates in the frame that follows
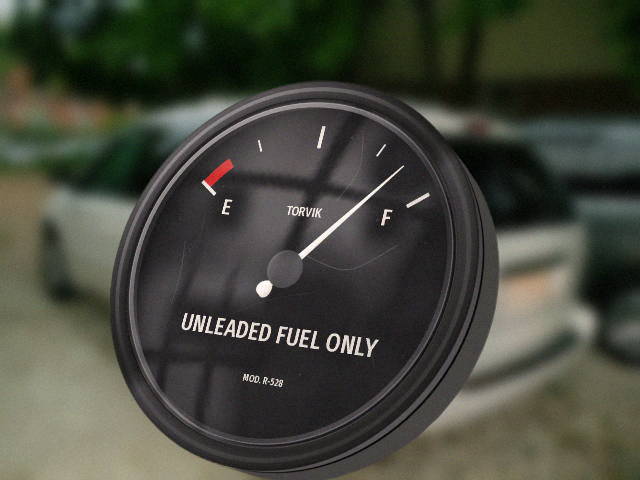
0.875
